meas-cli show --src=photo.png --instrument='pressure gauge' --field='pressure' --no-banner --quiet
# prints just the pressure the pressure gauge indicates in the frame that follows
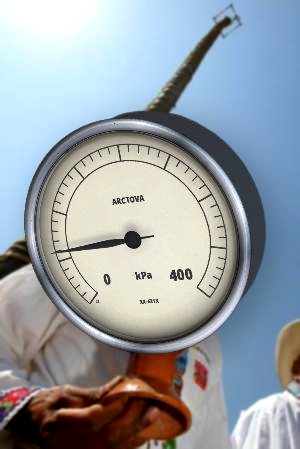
60 kPa
